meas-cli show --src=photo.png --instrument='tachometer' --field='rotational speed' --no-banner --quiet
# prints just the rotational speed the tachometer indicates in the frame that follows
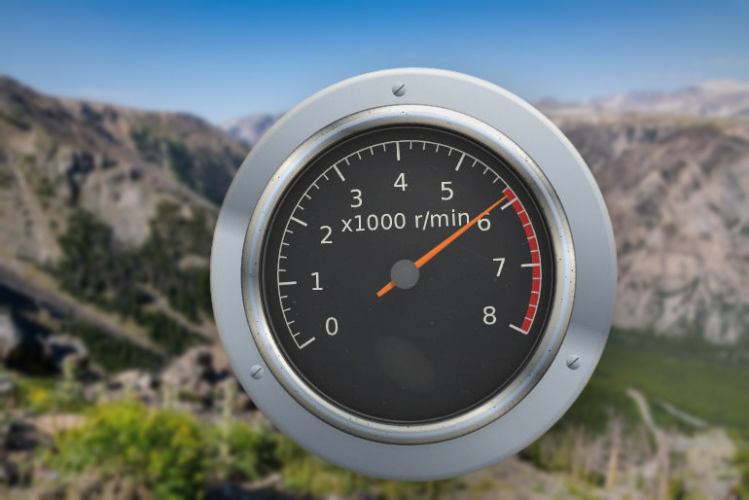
5900 rpm
